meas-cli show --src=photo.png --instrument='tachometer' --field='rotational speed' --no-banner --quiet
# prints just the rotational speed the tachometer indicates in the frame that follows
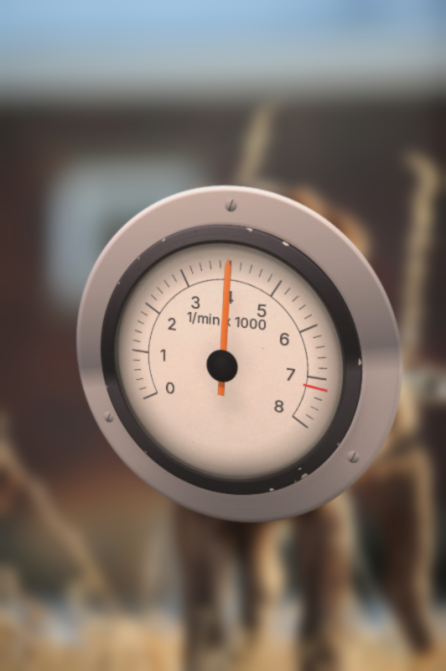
4000 rpm
